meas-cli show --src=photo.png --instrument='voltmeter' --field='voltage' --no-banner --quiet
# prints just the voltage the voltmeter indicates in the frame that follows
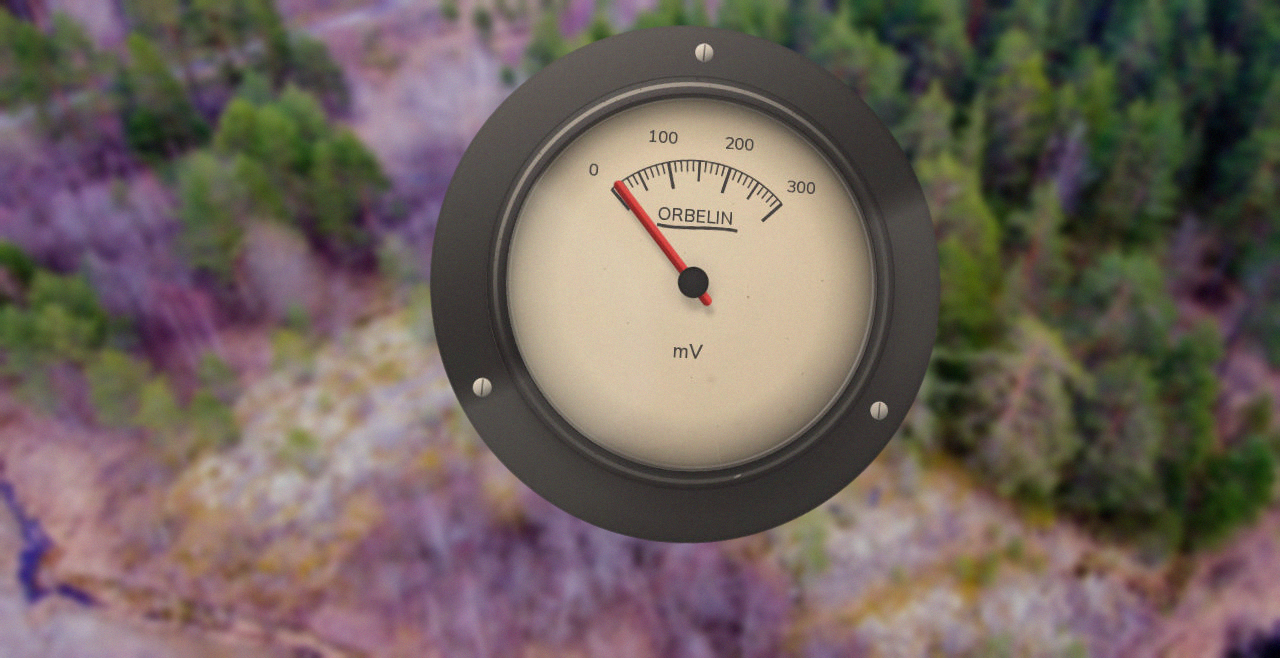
10 mV
